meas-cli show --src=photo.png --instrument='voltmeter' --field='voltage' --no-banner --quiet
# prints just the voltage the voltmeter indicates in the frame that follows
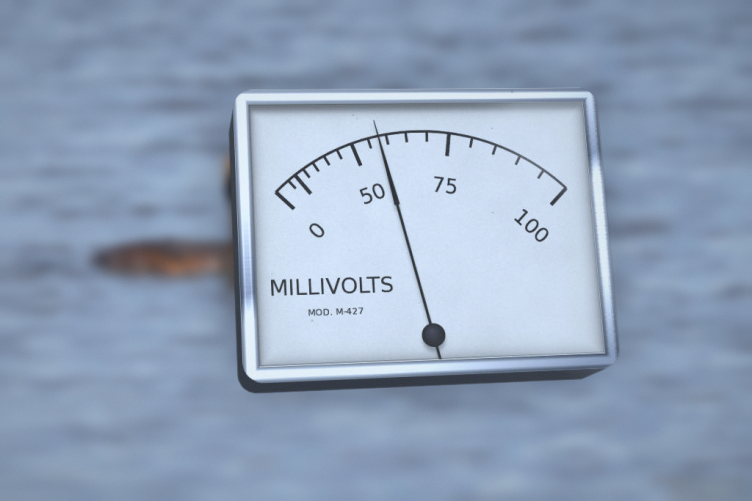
57.5 mV
